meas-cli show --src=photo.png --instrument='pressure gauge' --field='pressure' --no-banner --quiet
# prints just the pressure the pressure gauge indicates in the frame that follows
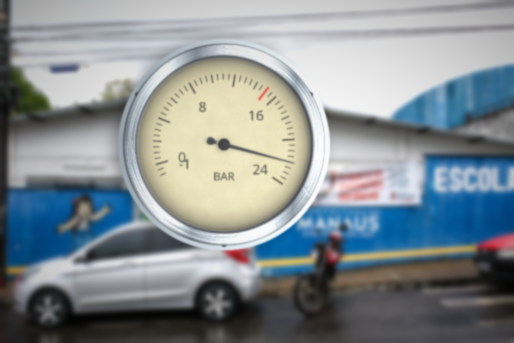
22 bar
